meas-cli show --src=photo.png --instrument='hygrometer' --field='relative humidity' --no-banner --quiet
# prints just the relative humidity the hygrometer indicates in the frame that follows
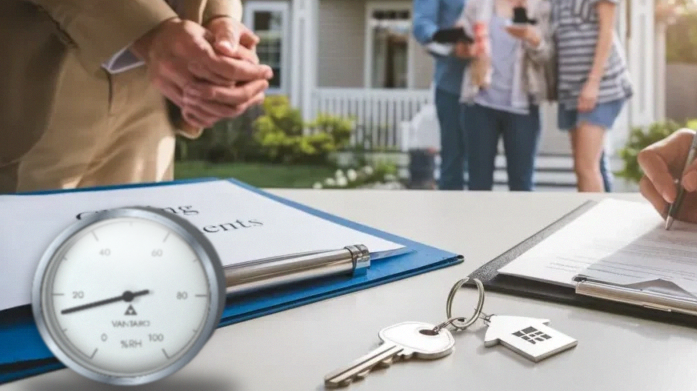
15 %
